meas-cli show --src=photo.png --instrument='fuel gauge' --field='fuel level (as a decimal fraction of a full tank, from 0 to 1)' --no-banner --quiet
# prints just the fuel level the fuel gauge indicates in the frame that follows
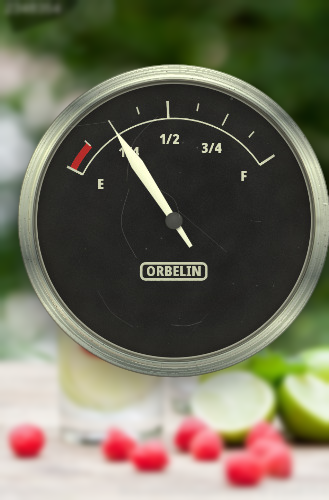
0.25
